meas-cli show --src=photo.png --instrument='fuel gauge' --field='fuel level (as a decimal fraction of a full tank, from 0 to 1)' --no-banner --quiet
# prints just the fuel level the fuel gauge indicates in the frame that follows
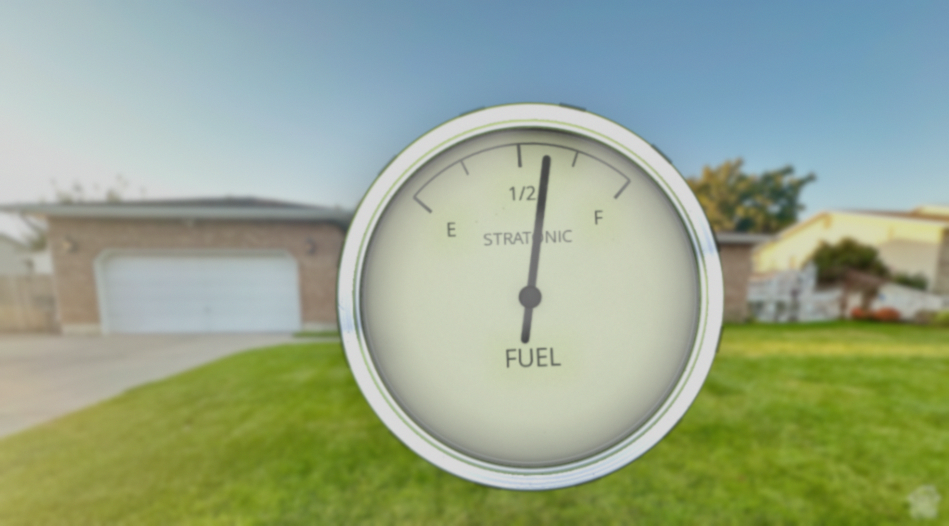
0.625
